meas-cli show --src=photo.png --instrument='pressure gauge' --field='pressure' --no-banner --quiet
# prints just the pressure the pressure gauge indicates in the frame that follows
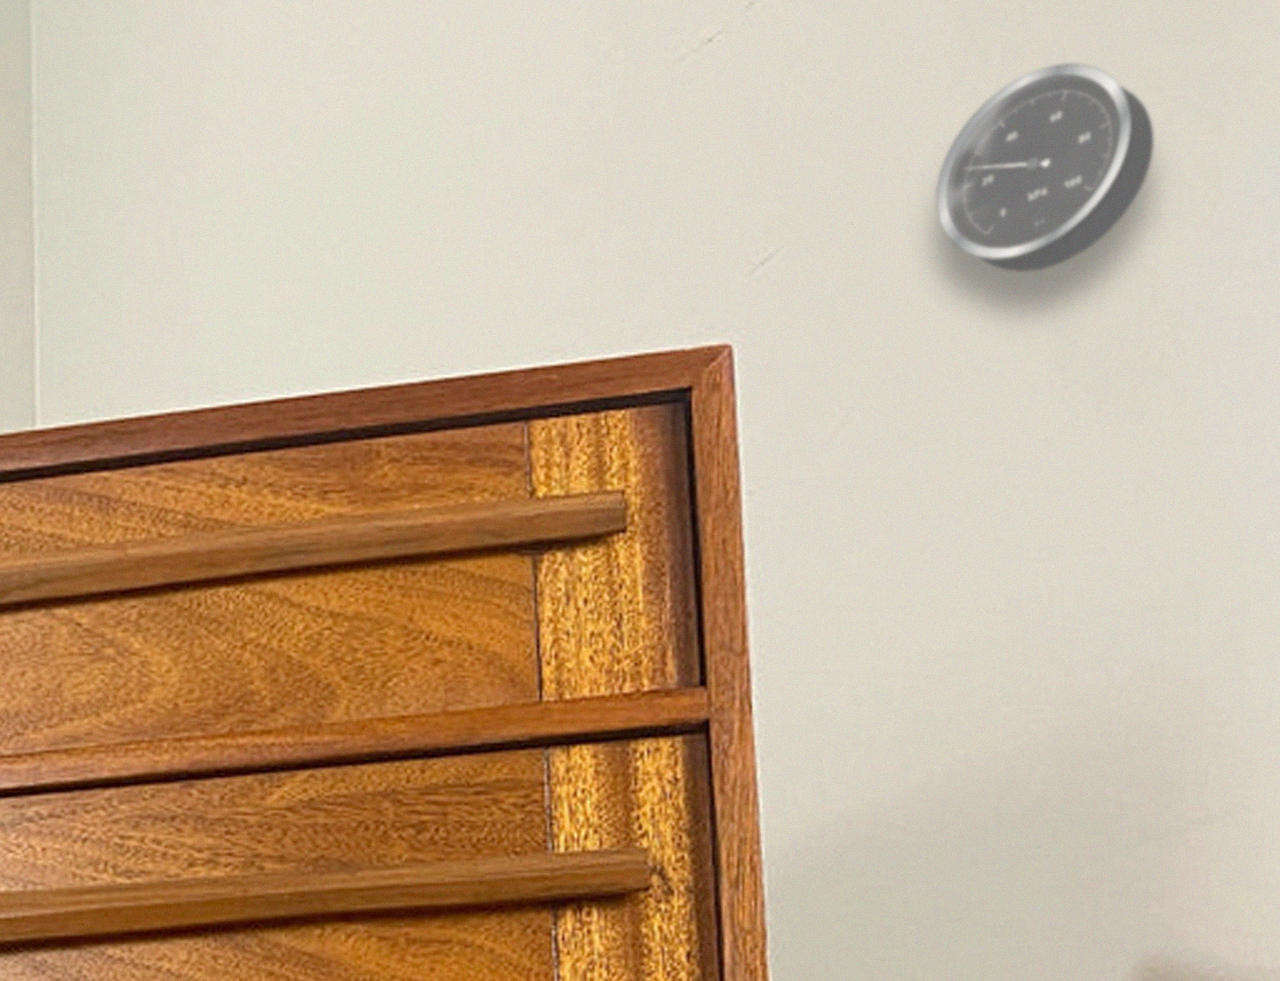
25 kPa
